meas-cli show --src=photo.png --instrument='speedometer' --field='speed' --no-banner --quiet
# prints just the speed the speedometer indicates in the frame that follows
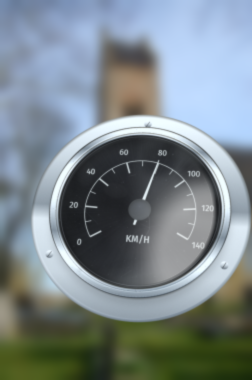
80 km/h
